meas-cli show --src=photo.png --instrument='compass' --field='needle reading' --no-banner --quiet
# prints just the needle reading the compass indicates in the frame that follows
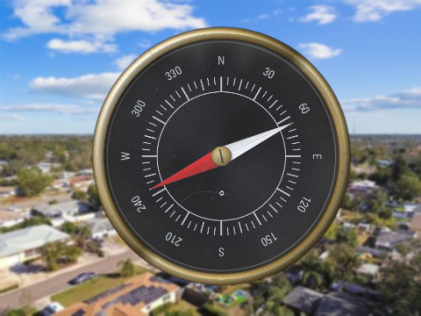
245 °
